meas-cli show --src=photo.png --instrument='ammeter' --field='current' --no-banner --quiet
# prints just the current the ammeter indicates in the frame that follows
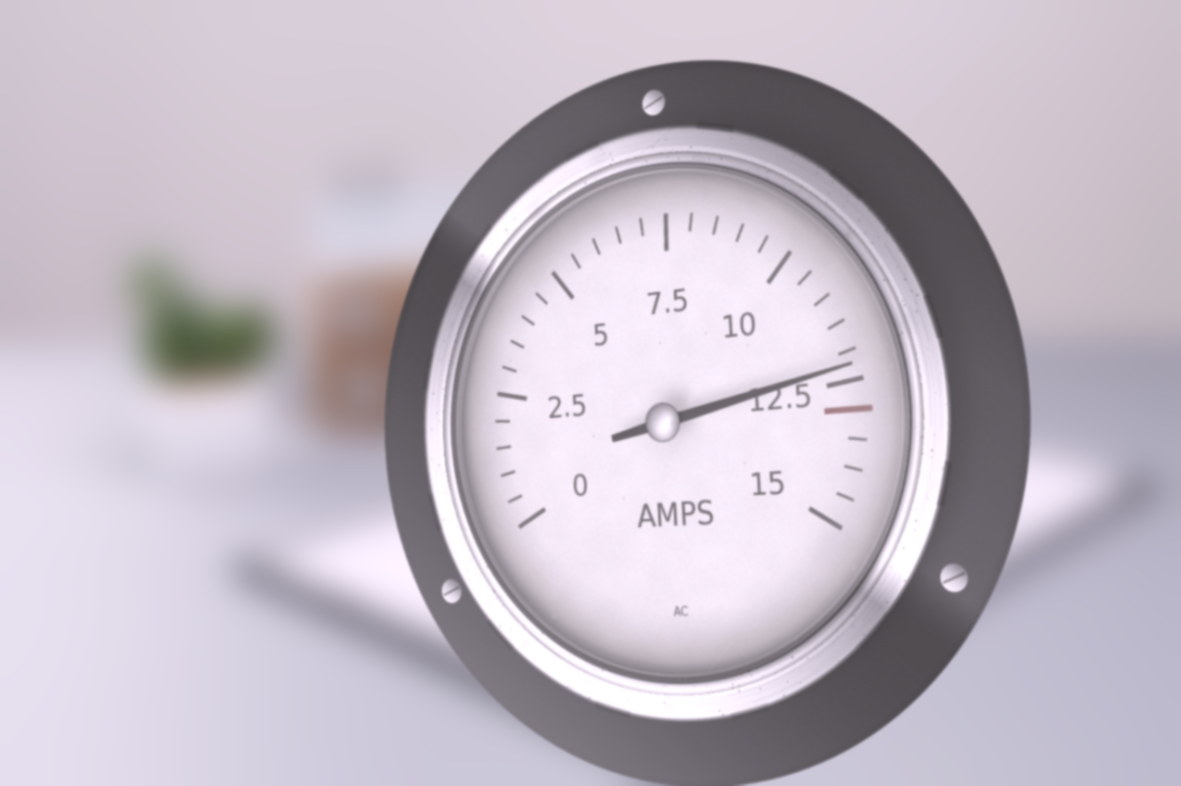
12.25 A
